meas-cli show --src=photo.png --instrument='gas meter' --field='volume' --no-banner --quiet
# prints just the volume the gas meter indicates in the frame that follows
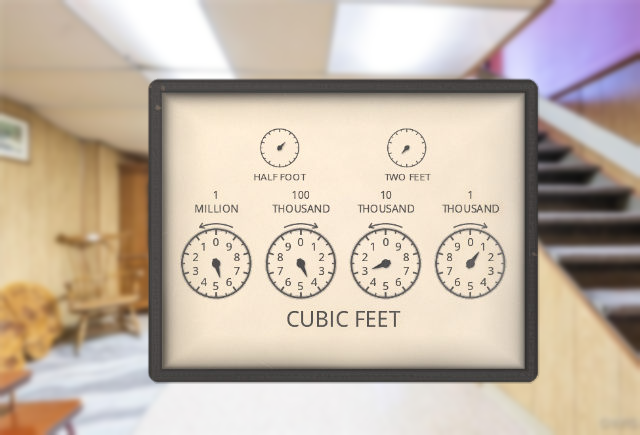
543100 ft³
